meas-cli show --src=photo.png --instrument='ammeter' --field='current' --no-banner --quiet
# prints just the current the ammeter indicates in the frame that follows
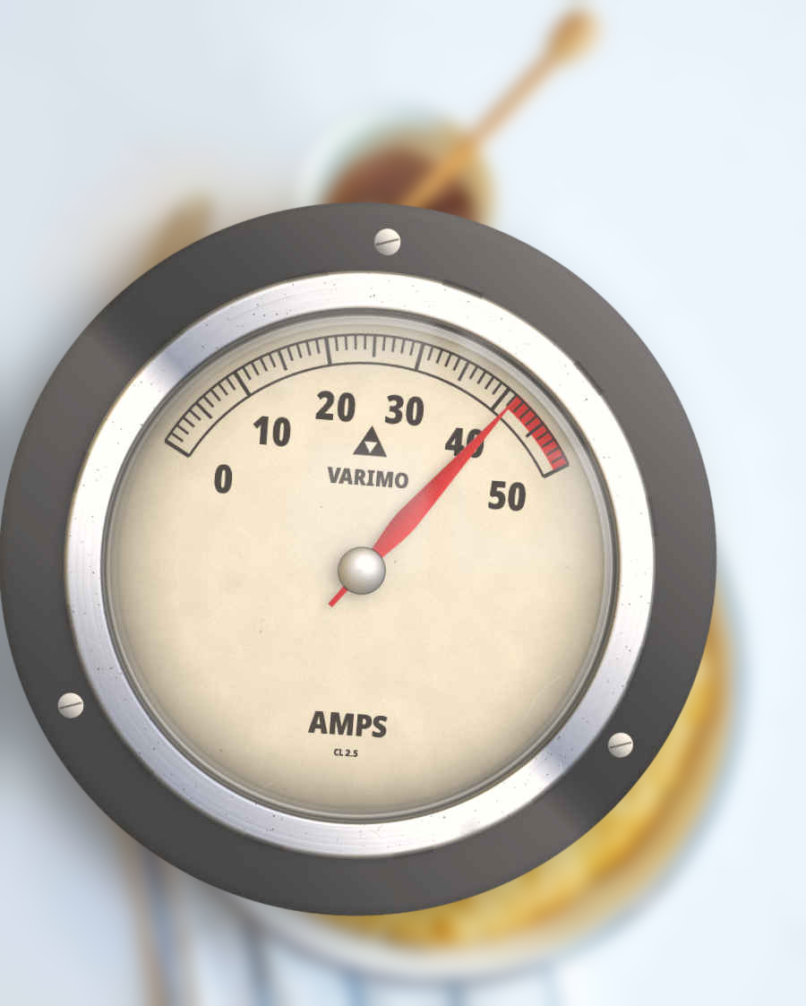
41 A
